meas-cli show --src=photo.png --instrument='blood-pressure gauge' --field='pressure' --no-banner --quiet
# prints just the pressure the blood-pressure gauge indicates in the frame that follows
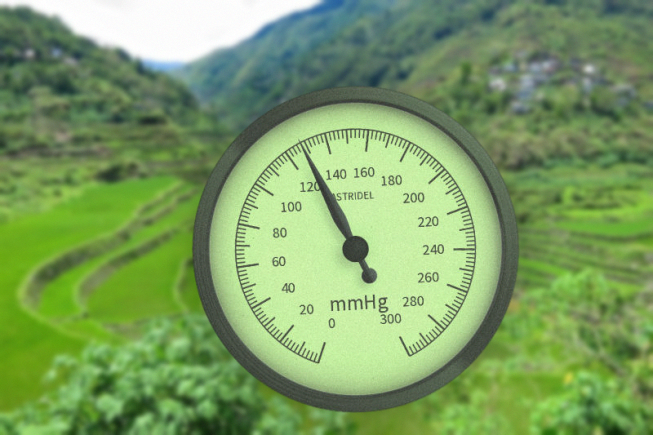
128 mmHg
